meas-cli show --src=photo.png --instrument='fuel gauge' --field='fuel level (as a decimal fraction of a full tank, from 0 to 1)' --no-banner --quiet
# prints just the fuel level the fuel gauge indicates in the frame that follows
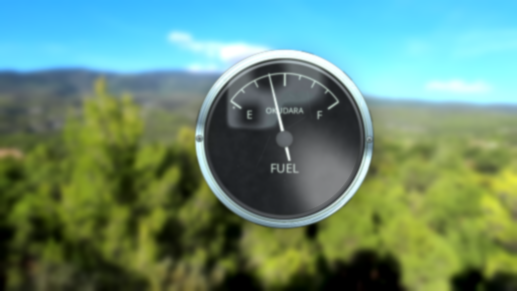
0.375
